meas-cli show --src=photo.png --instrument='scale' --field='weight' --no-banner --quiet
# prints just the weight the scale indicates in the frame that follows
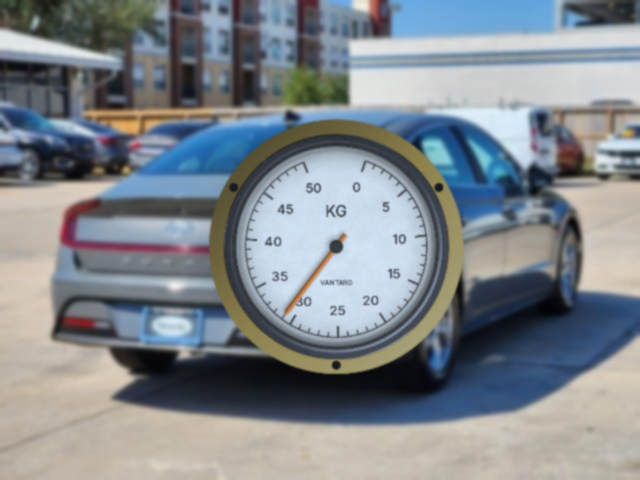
31 kg
